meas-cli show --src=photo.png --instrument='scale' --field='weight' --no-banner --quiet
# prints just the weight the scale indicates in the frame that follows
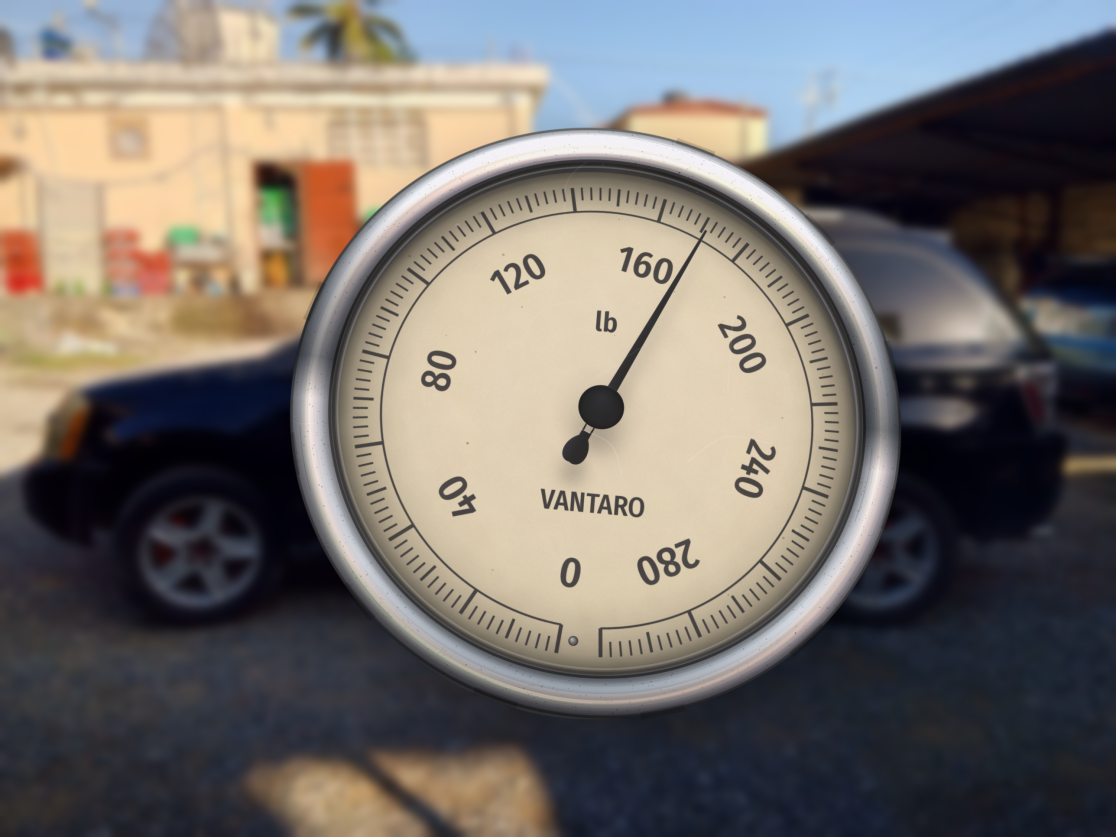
171 lb
